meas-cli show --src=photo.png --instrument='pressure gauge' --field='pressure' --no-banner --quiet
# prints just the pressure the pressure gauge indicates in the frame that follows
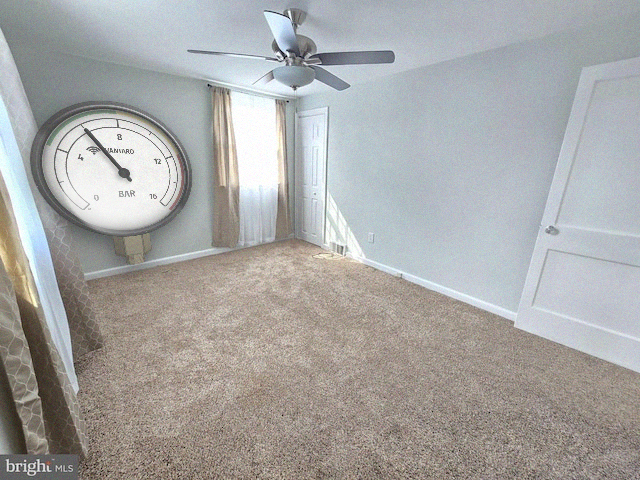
6 bar
